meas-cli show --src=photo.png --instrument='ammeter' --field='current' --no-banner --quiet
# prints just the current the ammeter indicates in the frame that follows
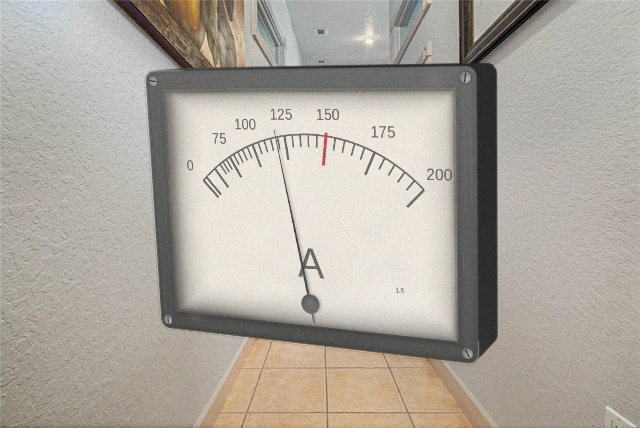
120 A
